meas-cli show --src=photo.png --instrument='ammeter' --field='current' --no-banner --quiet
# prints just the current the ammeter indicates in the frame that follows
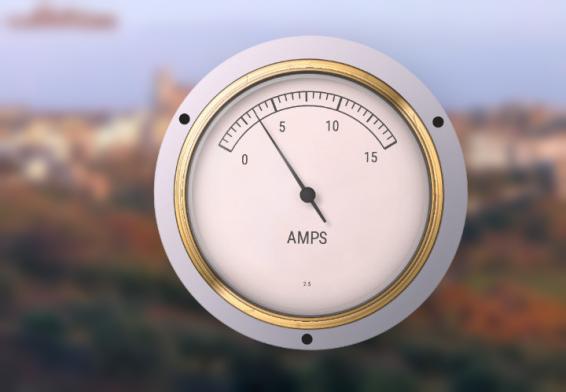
3.5 A
